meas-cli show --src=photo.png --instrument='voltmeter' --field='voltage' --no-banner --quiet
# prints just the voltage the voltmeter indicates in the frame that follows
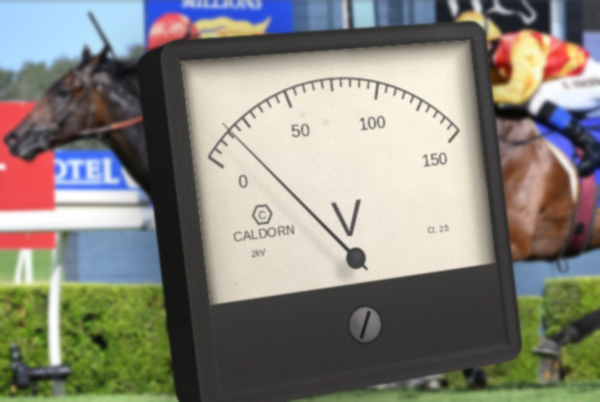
15 V
